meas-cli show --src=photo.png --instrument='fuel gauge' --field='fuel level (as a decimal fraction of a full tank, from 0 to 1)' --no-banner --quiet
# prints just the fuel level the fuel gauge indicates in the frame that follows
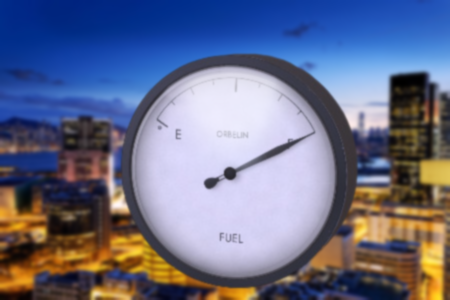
1
